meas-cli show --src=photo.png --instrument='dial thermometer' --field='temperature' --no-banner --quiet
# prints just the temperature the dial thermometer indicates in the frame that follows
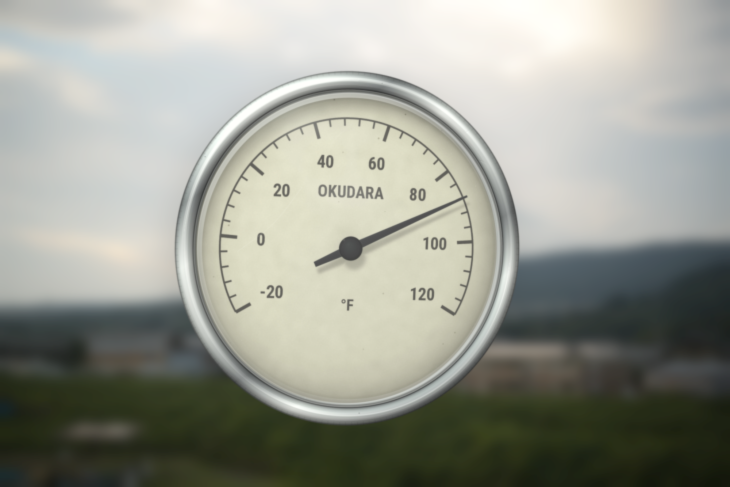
88 °F
